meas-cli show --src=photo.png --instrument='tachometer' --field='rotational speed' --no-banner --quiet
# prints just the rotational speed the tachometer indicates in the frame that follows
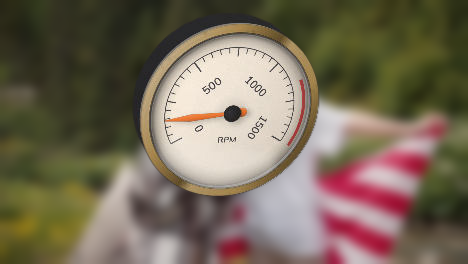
150 rpm
